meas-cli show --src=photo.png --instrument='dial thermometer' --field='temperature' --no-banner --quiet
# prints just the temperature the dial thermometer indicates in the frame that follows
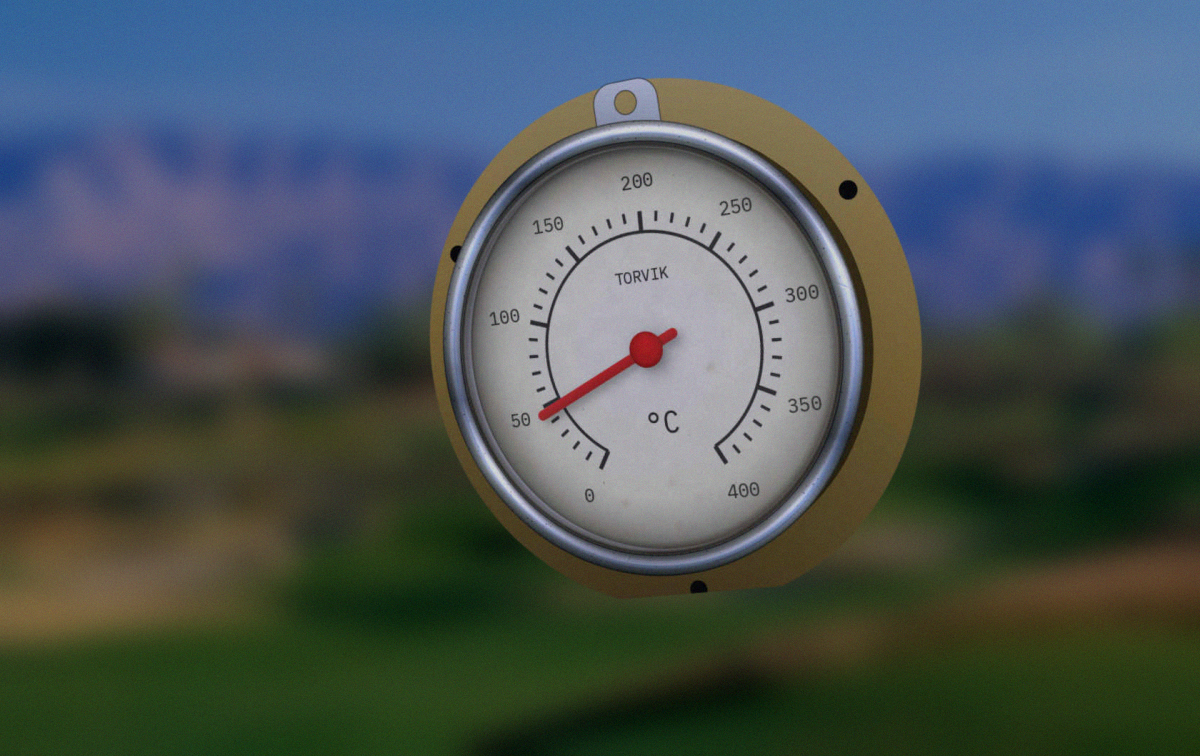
45 °C
